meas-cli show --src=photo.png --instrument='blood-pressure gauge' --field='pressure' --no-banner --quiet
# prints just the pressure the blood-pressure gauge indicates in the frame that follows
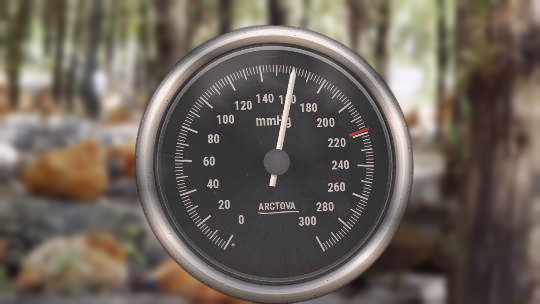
160 mmHg
